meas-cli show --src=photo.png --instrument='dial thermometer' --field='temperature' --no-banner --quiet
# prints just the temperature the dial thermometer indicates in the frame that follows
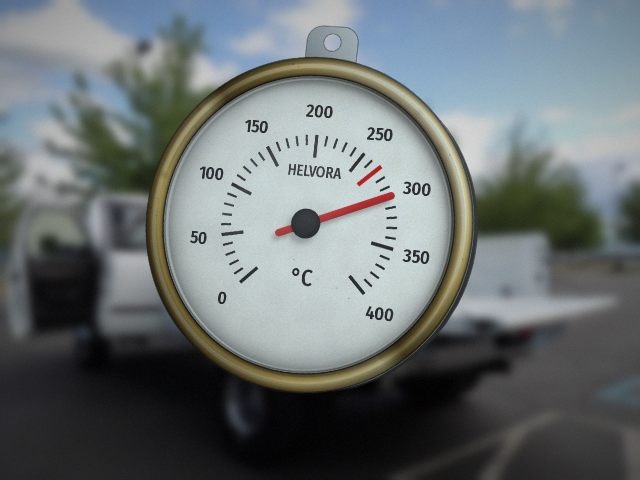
300 °C
